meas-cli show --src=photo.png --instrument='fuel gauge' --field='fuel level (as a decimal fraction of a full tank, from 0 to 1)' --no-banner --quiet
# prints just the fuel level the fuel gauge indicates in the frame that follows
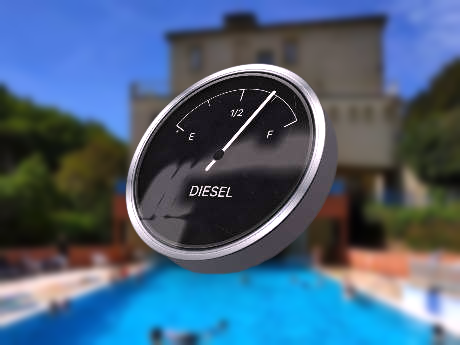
0.75
